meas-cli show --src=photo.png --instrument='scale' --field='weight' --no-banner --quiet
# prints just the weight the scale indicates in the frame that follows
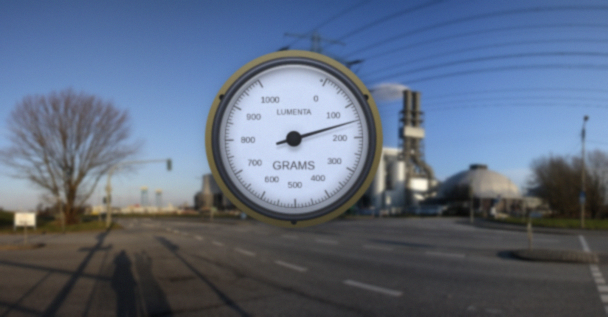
150 g
